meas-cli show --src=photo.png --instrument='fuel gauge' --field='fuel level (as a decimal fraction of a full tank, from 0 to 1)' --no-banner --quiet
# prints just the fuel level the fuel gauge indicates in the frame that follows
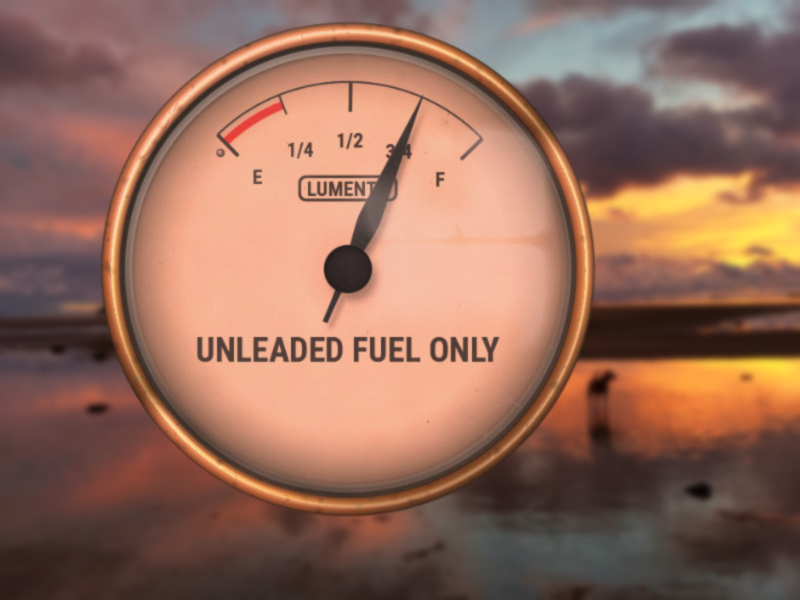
0.75
